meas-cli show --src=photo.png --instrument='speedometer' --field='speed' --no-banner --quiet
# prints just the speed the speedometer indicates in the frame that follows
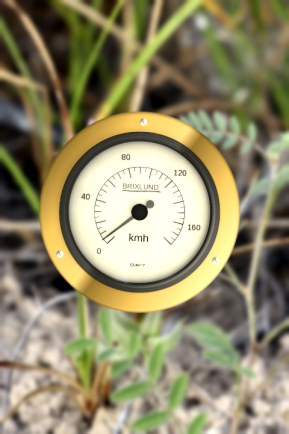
5 km/h
